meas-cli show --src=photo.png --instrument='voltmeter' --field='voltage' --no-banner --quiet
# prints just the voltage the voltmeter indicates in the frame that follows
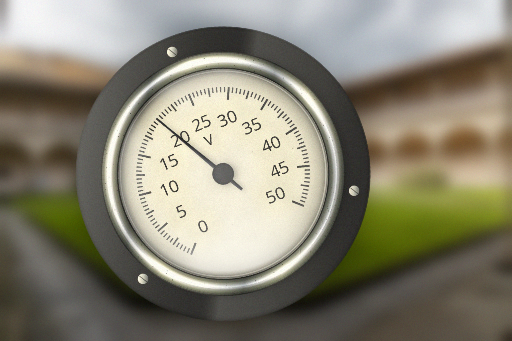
20 V
